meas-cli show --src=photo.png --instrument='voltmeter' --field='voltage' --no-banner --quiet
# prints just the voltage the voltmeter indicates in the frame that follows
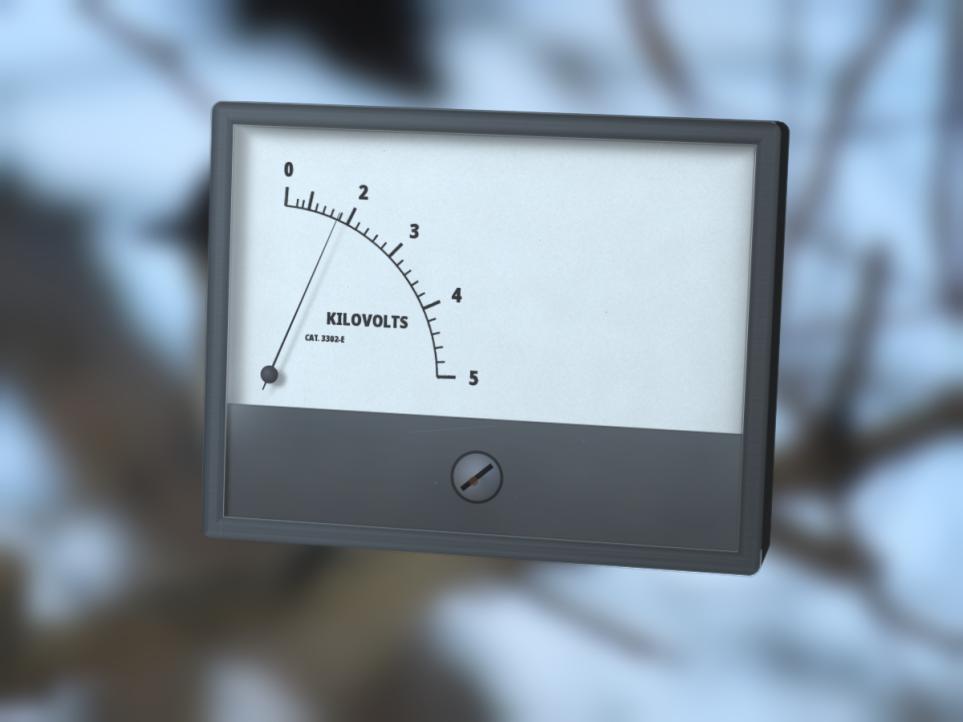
1.8 kV
